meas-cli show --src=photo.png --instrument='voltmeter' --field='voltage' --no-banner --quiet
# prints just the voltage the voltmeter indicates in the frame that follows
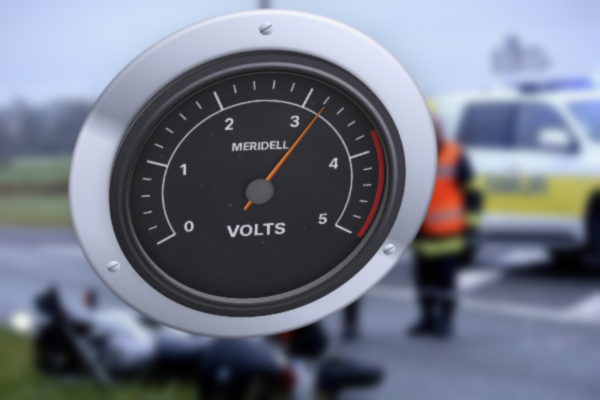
3.2 V
